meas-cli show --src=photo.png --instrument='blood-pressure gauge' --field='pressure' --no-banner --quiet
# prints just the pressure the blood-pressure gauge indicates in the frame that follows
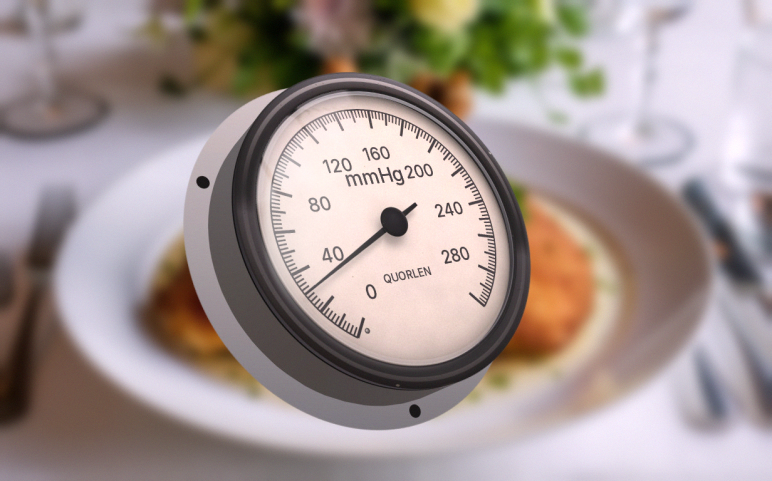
30 mmHg
